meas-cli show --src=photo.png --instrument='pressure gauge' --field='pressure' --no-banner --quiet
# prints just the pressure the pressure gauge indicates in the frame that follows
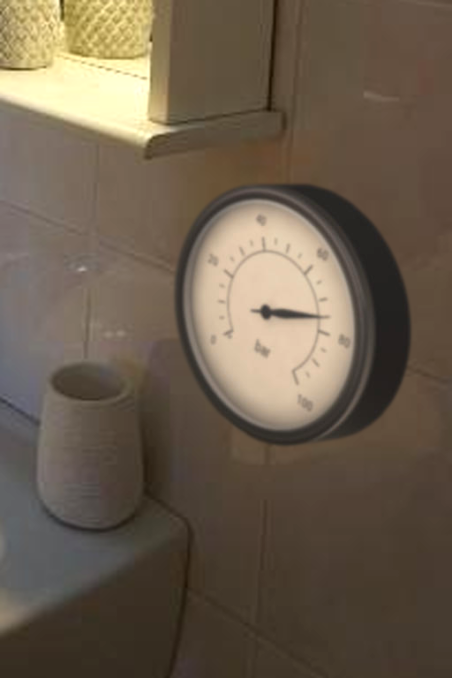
75 bar
